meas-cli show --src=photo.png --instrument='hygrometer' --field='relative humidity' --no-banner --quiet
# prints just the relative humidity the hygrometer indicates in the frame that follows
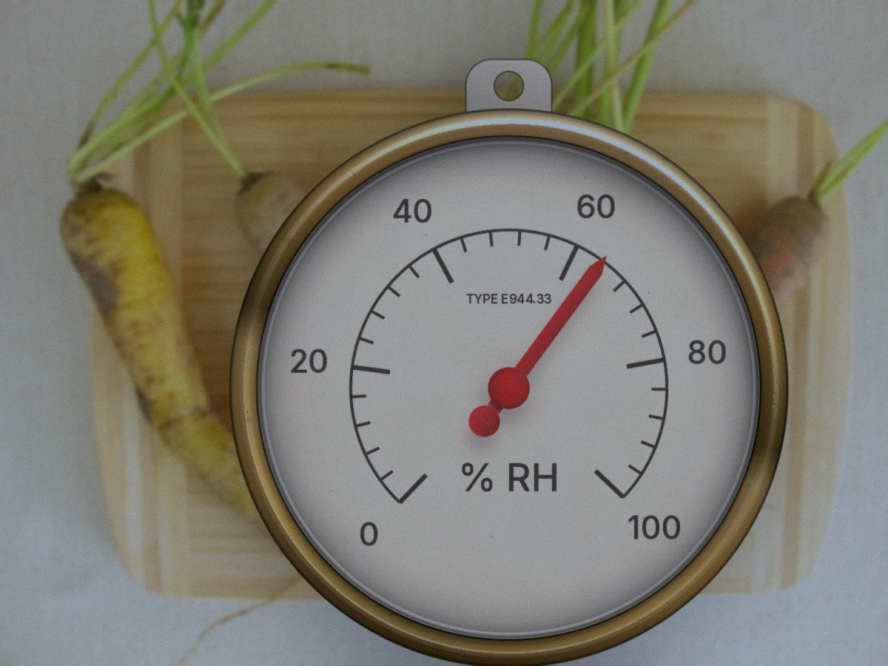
64 %
